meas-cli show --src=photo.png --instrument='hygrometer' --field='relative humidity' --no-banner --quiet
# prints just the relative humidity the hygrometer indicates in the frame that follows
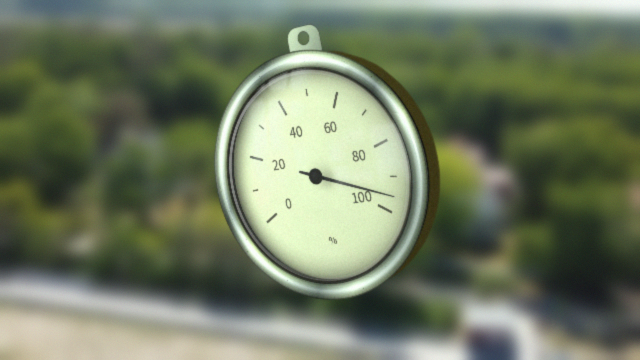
95 %
